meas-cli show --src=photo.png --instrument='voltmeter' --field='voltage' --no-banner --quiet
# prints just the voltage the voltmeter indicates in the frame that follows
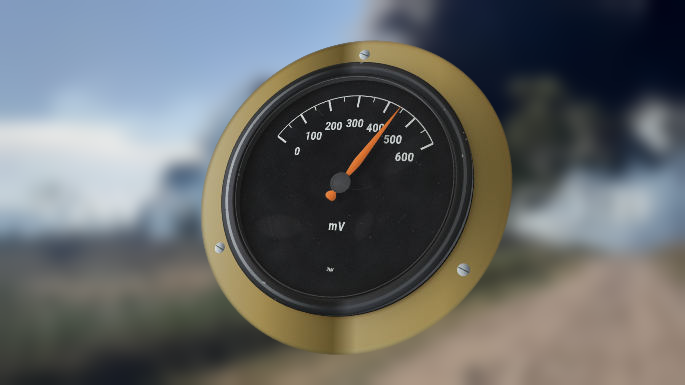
450 mV
